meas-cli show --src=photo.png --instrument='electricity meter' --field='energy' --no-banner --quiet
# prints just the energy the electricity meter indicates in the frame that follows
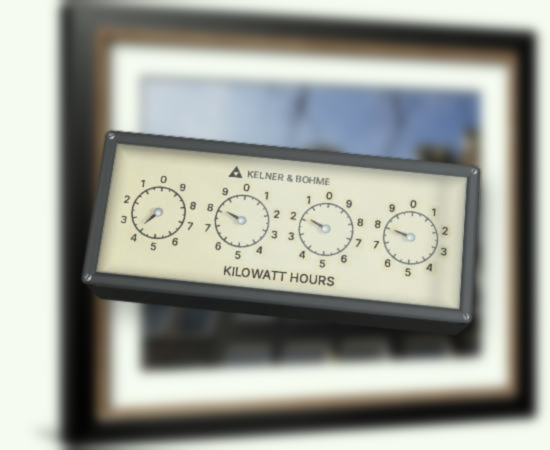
3818 kWh
